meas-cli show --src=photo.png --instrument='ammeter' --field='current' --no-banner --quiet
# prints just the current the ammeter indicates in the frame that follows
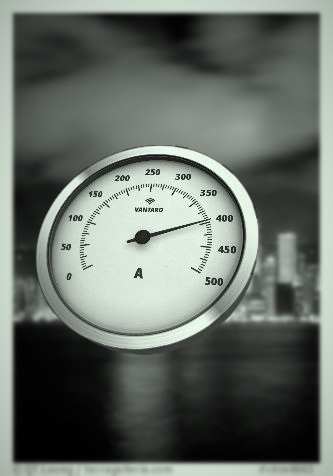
400 A
